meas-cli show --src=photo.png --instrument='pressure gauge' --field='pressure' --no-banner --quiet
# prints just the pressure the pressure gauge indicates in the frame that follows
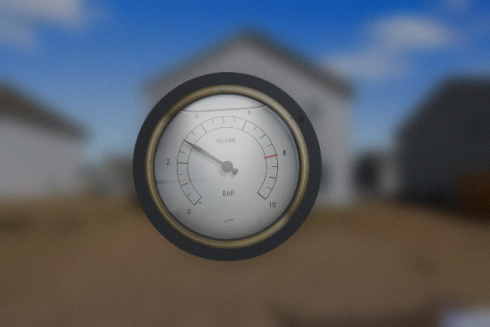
3 bar
